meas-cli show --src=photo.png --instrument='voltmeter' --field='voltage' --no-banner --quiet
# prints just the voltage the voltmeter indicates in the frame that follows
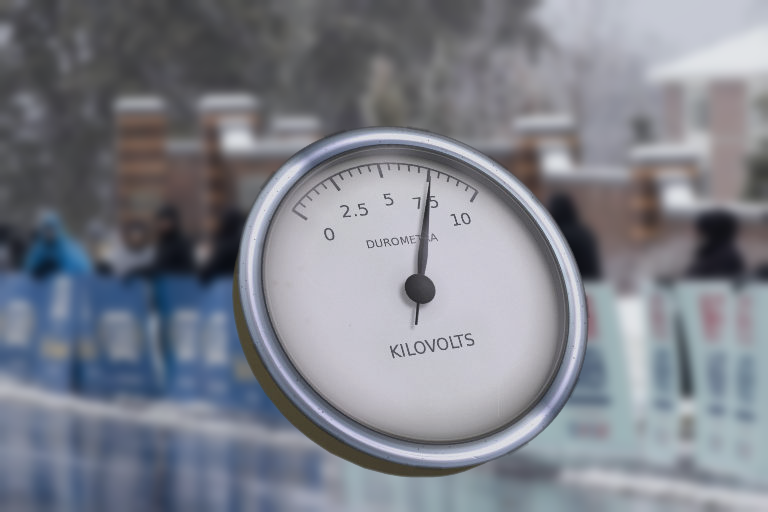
7.5 kV
